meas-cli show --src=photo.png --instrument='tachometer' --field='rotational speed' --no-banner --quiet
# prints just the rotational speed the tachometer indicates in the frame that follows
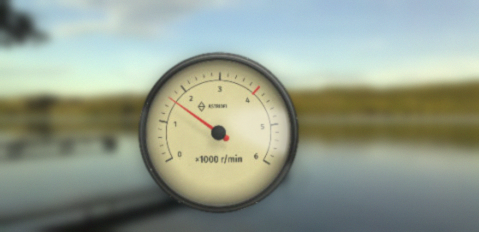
1600 rpm
